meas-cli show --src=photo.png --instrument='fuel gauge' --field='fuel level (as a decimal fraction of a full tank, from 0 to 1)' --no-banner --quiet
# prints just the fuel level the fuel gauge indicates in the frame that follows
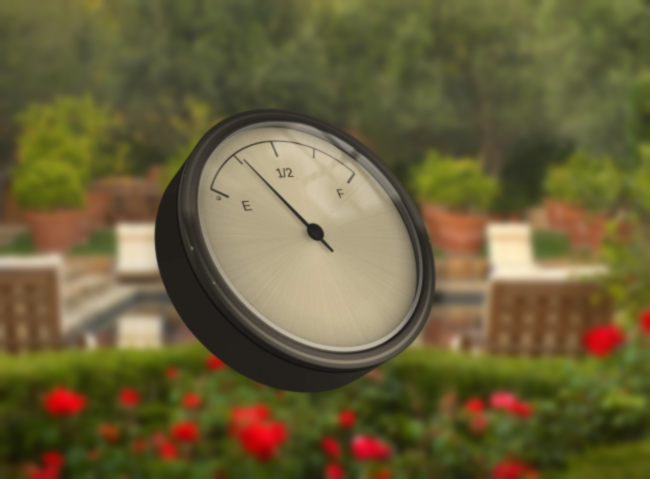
0.25
